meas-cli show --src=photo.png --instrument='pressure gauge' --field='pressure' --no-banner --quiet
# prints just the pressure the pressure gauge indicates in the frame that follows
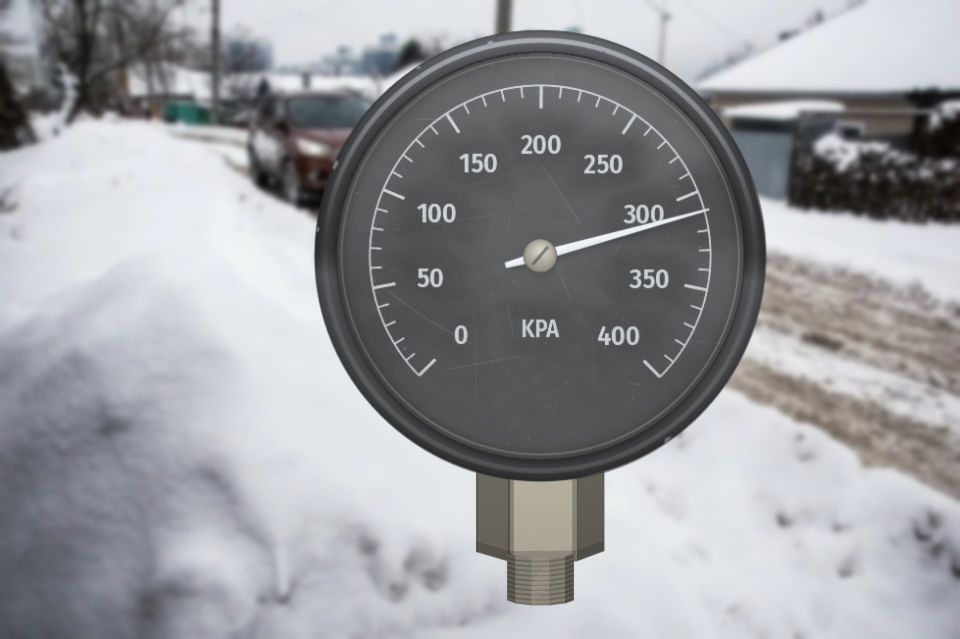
310 kPa
